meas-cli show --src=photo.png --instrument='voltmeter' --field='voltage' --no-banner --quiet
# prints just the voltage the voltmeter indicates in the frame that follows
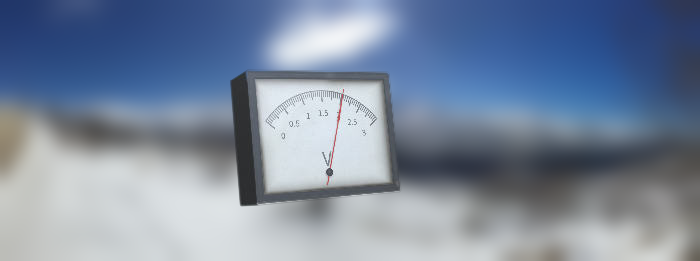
2 V
